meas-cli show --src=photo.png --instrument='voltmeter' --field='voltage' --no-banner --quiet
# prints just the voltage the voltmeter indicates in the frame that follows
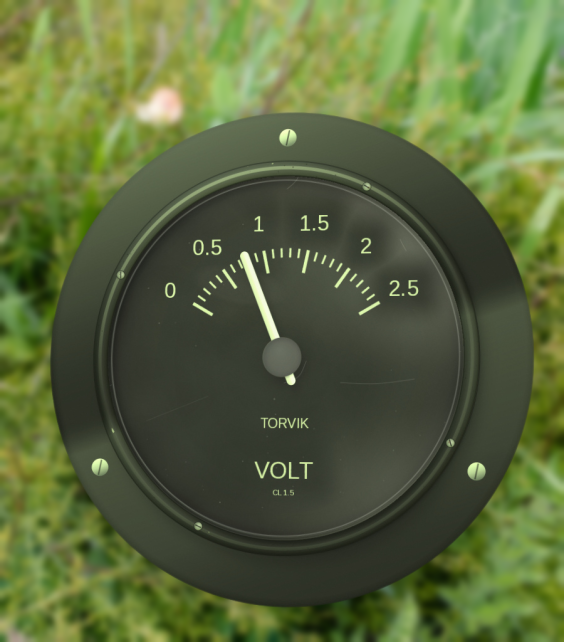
0.8 V
